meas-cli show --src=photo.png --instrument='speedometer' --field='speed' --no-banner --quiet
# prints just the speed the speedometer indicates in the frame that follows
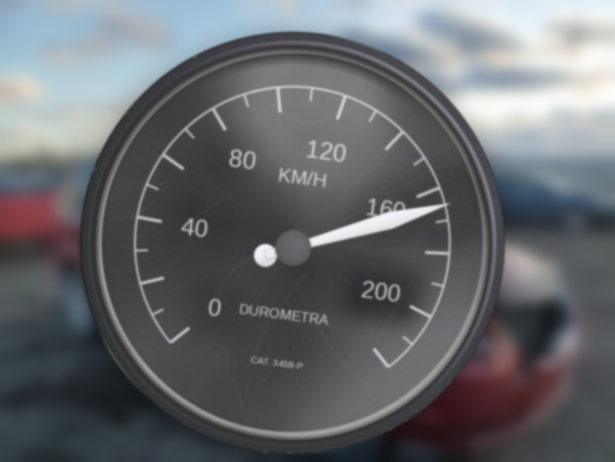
165 km/h
